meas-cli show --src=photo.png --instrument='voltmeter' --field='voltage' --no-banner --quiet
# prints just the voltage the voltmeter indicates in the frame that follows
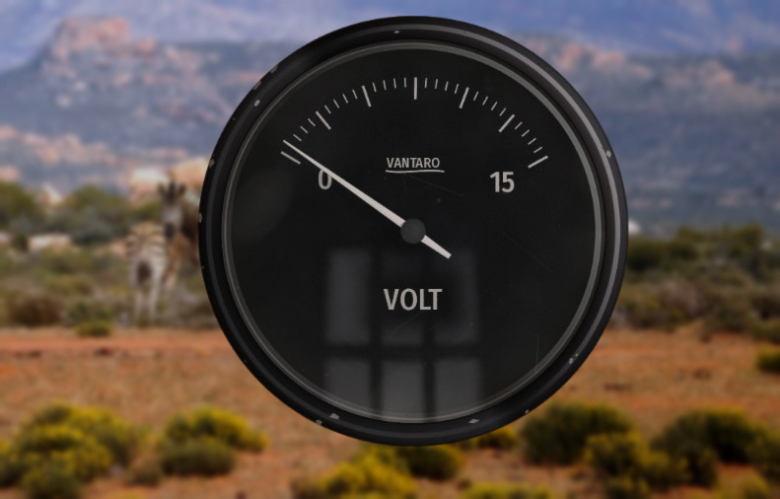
0.5 V
